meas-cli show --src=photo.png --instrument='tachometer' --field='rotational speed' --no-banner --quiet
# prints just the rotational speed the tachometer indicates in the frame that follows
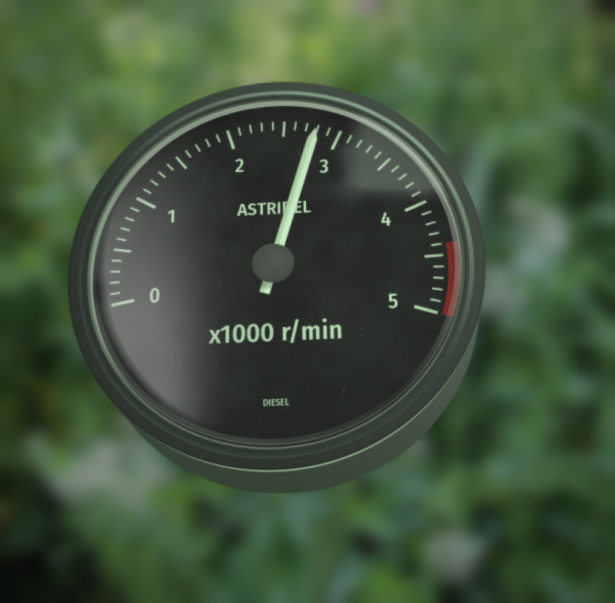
2800 rpm
